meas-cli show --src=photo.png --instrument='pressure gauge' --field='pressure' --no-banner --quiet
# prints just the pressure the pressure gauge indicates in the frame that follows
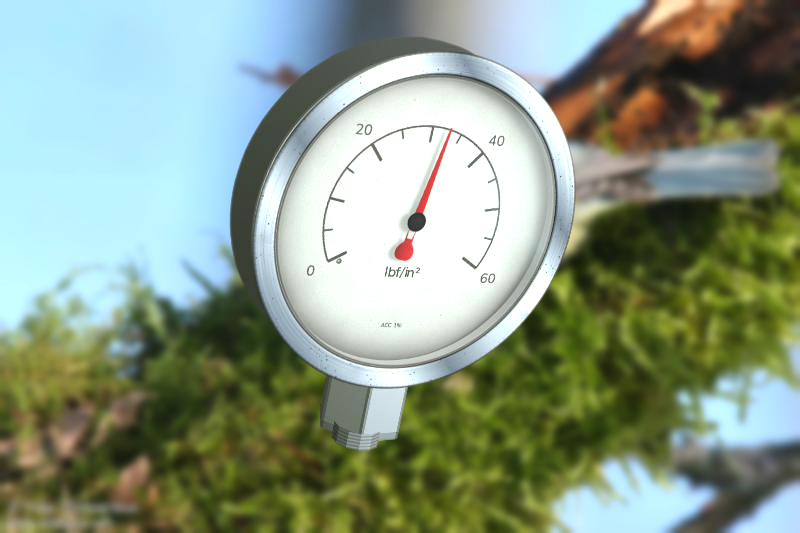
32.5 psi
